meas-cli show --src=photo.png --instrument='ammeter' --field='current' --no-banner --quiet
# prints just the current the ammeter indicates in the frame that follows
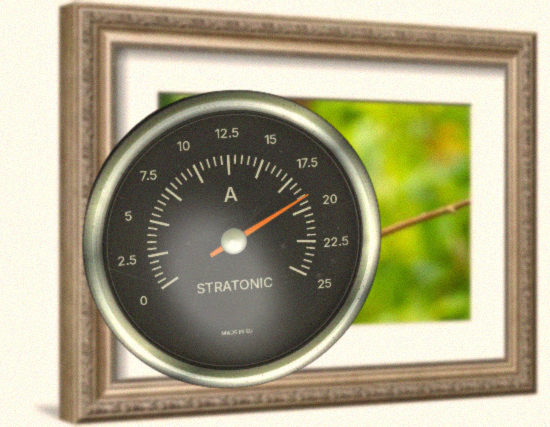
19 A
